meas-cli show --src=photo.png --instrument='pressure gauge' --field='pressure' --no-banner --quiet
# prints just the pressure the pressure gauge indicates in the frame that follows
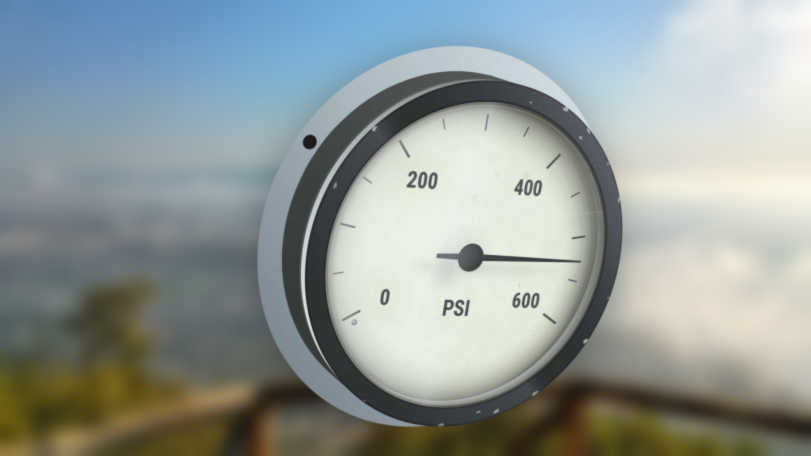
525 psi
